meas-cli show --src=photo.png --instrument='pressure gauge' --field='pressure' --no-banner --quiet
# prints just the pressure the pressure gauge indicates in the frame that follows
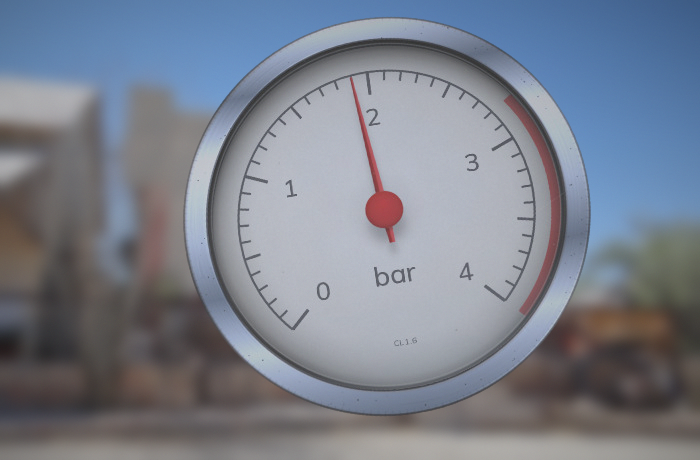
1.9 bar
